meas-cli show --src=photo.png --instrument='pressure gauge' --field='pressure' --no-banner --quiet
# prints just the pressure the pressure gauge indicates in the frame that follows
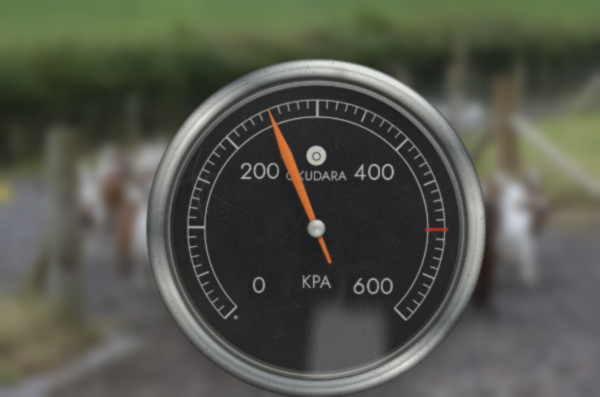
250 kPa
